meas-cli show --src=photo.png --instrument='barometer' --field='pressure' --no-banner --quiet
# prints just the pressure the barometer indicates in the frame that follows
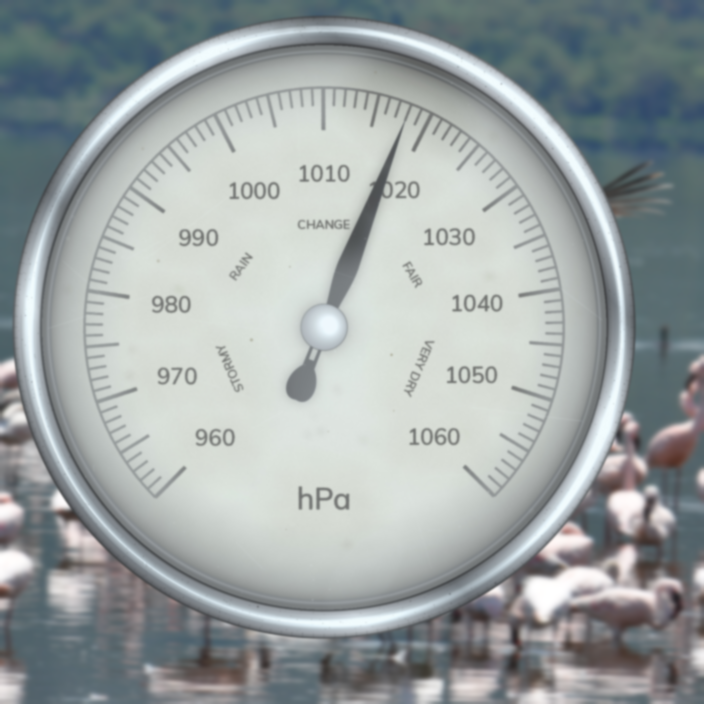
1018 hPa
